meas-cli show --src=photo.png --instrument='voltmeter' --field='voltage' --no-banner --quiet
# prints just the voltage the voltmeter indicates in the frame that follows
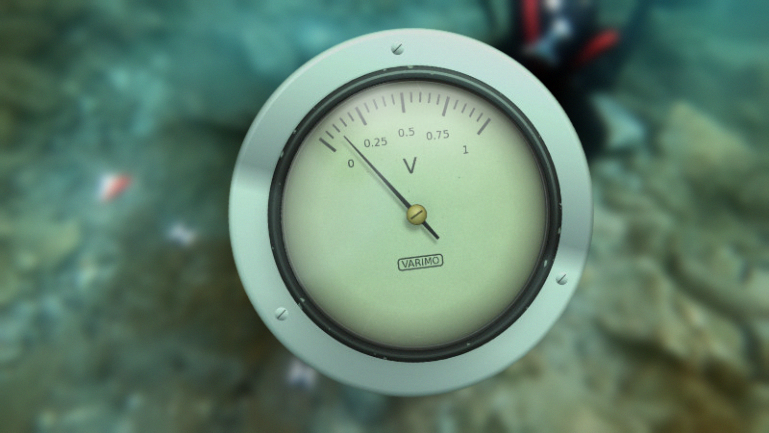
0.1 V
